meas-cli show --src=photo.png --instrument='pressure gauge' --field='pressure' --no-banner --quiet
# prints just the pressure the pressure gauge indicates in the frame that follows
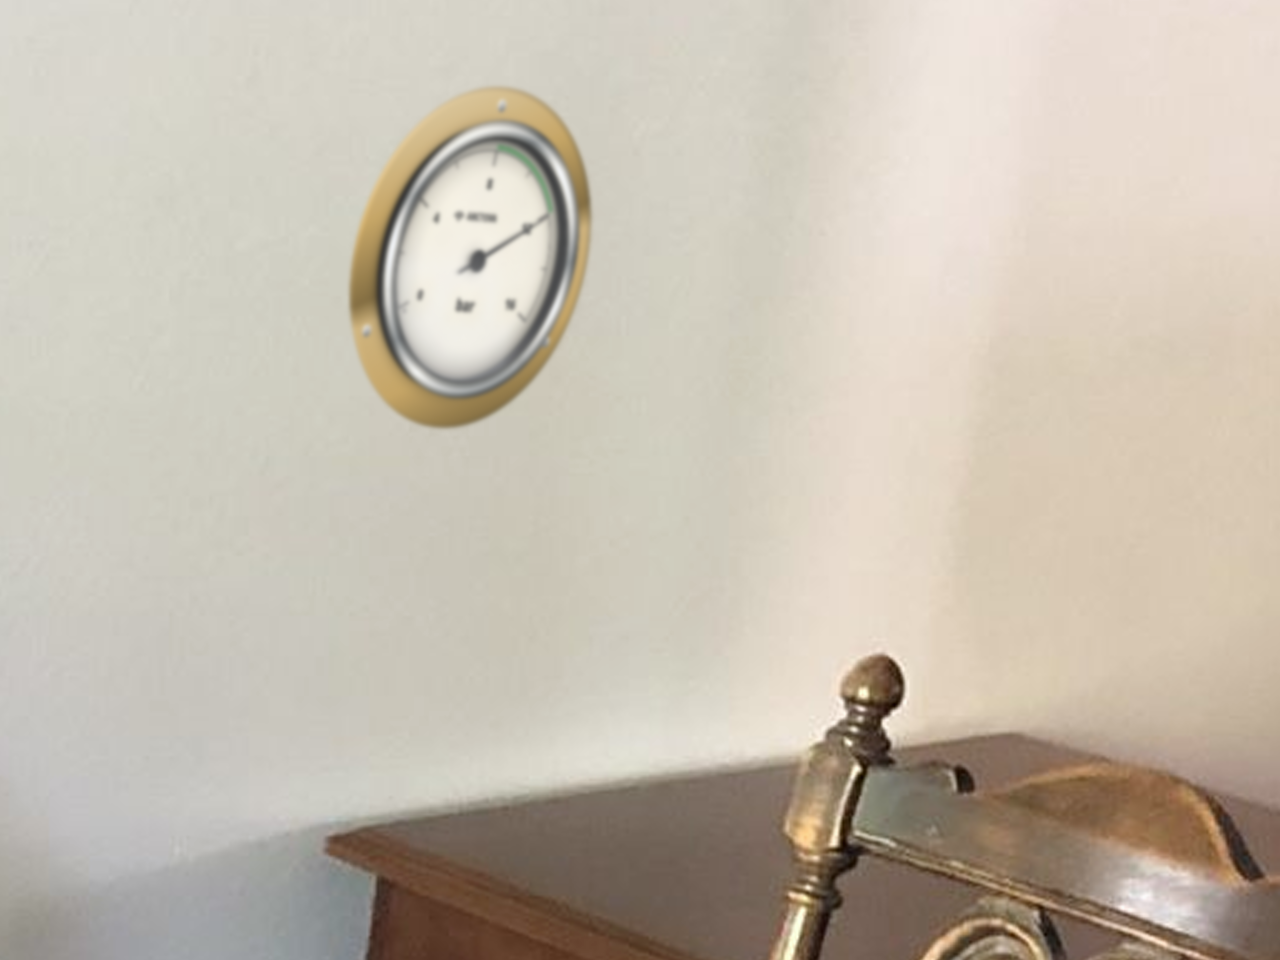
12 bar
